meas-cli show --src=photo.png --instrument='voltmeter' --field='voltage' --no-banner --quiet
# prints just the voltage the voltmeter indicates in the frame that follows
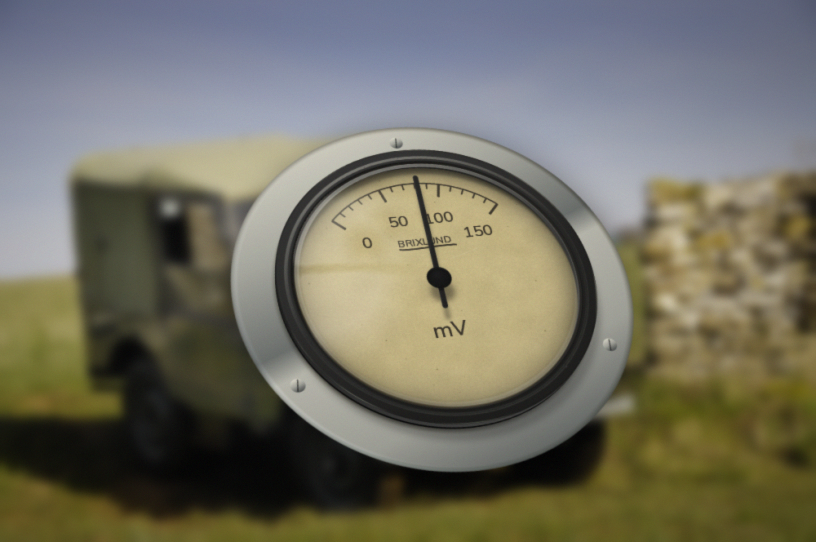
80 mV
